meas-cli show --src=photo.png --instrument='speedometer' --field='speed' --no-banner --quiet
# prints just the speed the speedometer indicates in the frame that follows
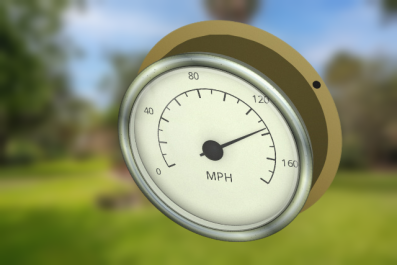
135 mph
